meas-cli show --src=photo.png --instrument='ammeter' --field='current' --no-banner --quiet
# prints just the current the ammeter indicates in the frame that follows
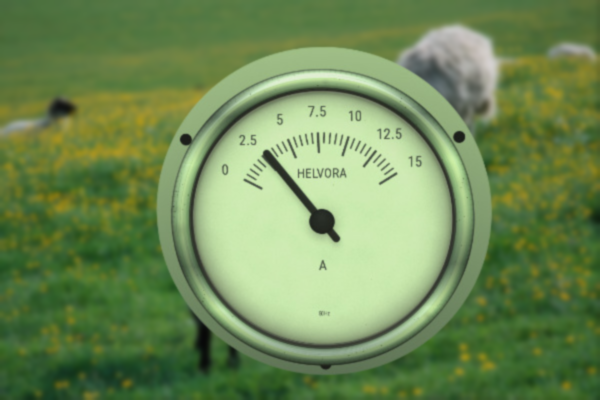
3 A
